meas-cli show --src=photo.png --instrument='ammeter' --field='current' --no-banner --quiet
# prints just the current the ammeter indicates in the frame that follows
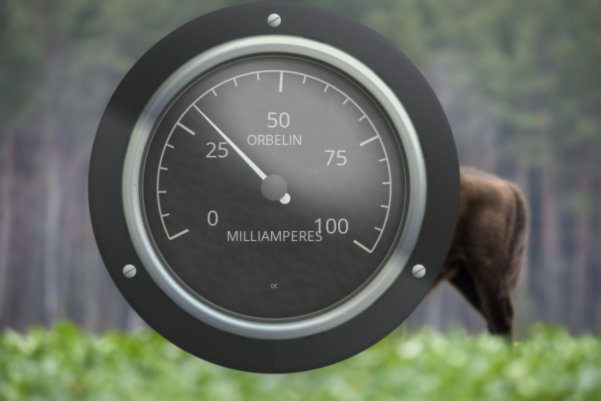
30 mA
